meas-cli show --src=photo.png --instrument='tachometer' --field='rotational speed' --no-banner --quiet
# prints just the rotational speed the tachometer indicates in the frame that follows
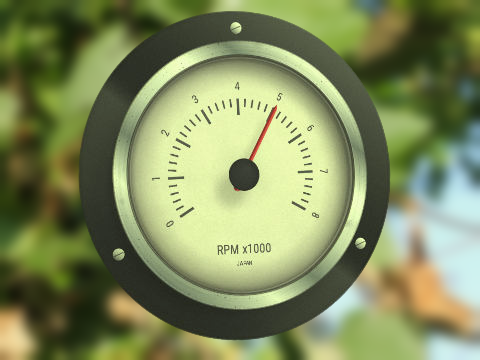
5000 rpm
